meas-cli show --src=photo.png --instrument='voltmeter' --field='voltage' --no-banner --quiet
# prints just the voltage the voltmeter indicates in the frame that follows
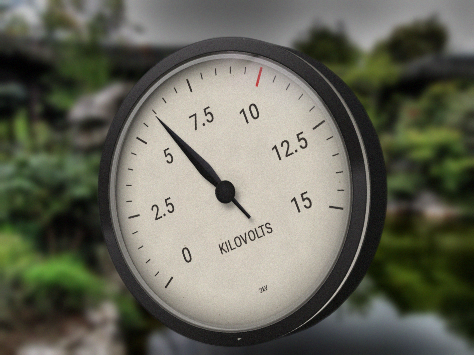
6 kV
